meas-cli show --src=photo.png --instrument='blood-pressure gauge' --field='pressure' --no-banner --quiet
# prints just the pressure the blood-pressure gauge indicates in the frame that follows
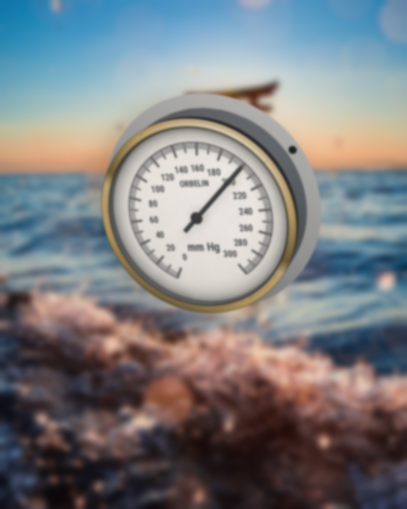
200 mmHg
